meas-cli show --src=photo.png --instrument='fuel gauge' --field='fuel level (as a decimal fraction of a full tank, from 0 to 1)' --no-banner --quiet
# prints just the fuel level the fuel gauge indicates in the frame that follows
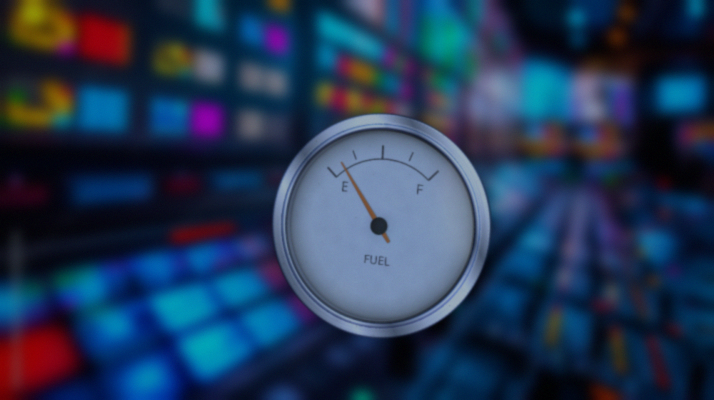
0.125
